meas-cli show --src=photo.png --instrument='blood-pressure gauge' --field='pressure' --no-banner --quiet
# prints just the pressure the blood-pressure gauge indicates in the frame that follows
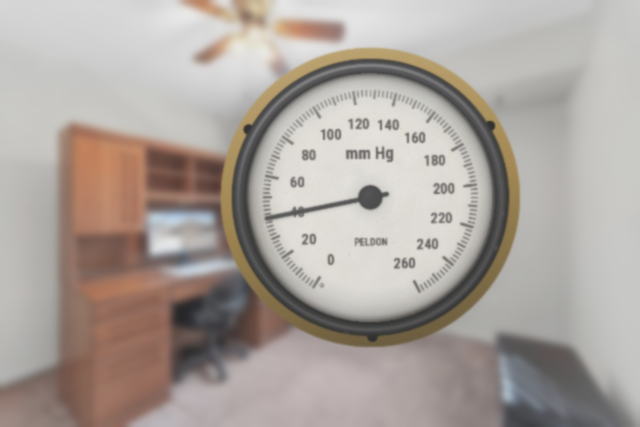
40 mmHg
